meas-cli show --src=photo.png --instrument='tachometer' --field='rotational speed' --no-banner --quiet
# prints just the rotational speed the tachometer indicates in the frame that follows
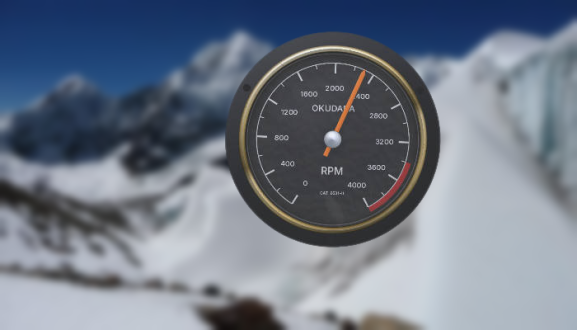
2300 rpm
